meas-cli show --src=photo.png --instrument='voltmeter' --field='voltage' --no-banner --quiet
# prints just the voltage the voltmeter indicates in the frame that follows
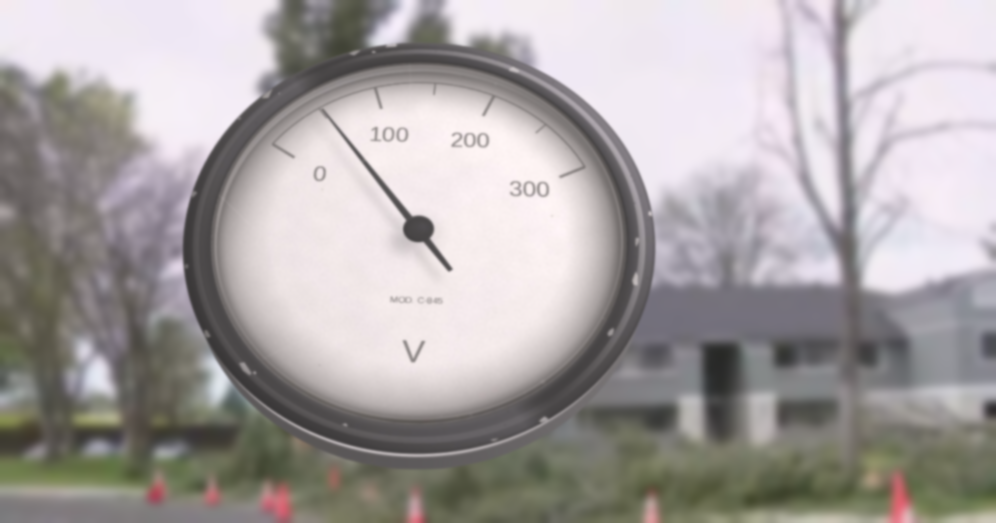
50 V
